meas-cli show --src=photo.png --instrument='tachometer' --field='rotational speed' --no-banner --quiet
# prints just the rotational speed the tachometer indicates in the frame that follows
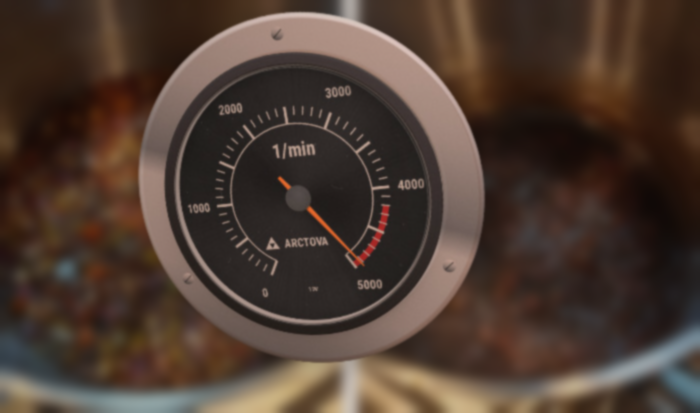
4900 rpm
